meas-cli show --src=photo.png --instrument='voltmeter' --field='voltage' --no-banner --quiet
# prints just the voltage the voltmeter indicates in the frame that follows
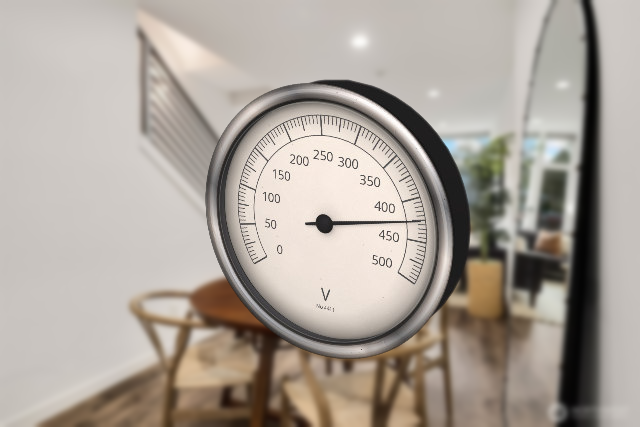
425 V
